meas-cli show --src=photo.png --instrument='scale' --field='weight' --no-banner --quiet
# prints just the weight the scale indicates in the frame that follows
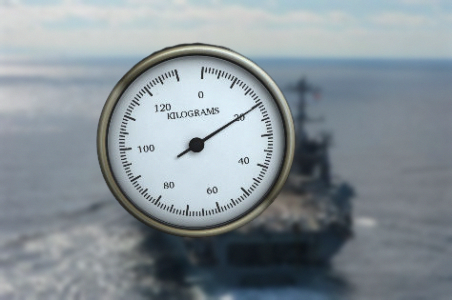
20 kg
